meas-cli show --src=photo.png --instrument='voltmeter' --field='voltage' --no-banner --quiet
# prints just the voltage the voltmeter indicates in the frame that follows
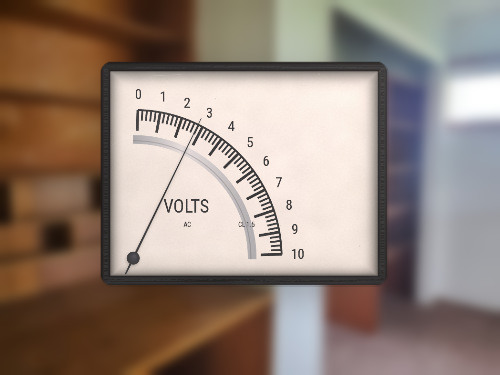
2.8 V
